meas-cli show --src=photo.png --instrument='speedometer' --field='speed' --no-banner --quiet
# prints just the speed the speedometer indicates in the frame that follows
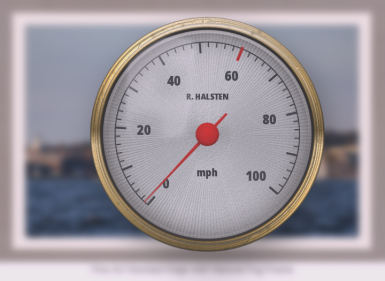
1 mph
